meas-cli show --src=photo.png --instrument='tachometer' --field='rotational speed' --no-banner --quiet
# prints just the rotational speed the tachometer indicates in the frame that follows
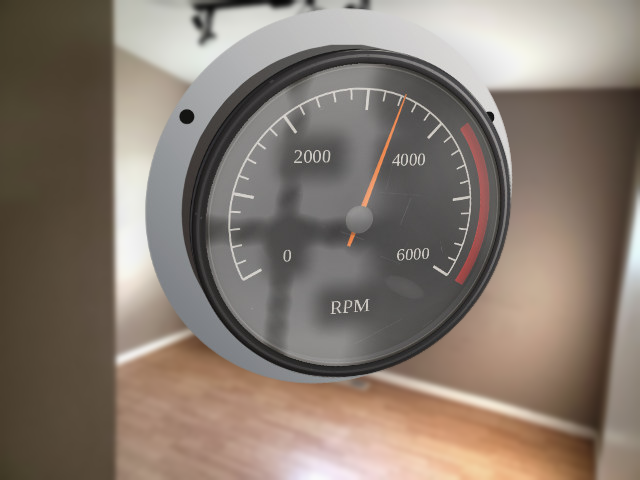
3400 rpm
